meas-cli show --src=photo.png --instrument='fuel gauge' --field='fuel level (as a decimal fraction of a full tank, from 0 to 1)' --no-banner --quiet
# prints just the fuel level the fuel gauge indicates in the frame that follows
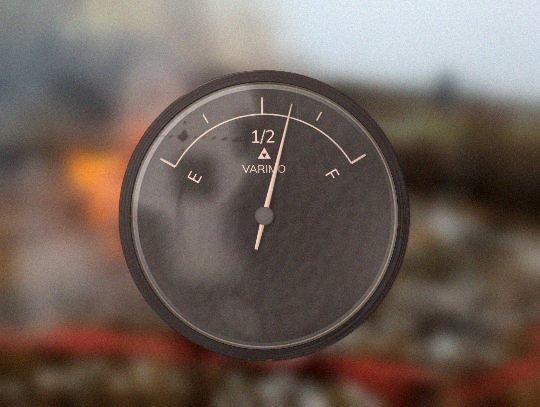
0.625
